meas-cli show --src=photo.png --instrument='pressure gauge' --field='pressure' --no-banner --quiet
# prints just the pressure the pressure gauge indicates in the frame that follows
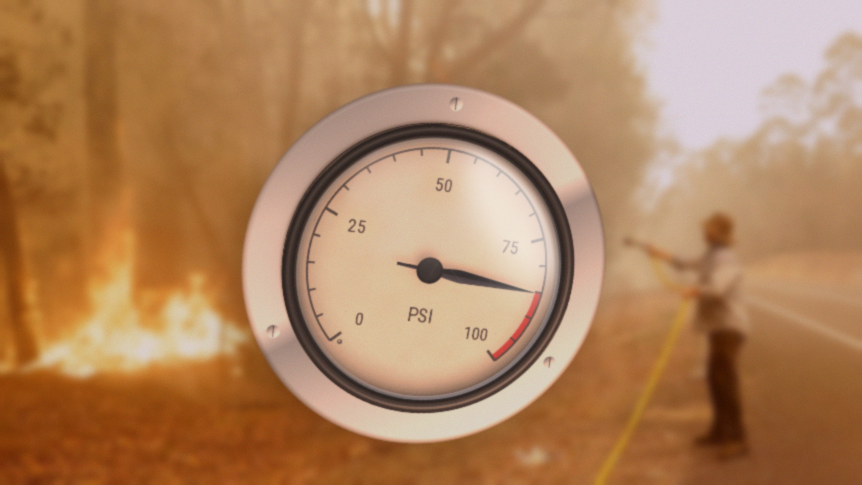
85 psi
